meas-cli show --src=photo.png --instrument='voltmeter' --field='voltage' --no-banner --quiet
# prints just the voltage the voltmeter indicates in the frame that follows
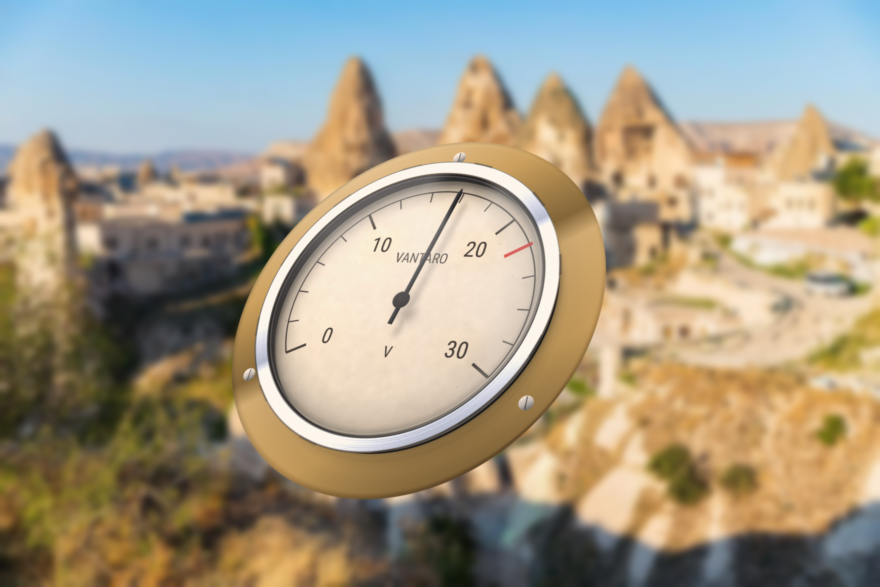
16 V
